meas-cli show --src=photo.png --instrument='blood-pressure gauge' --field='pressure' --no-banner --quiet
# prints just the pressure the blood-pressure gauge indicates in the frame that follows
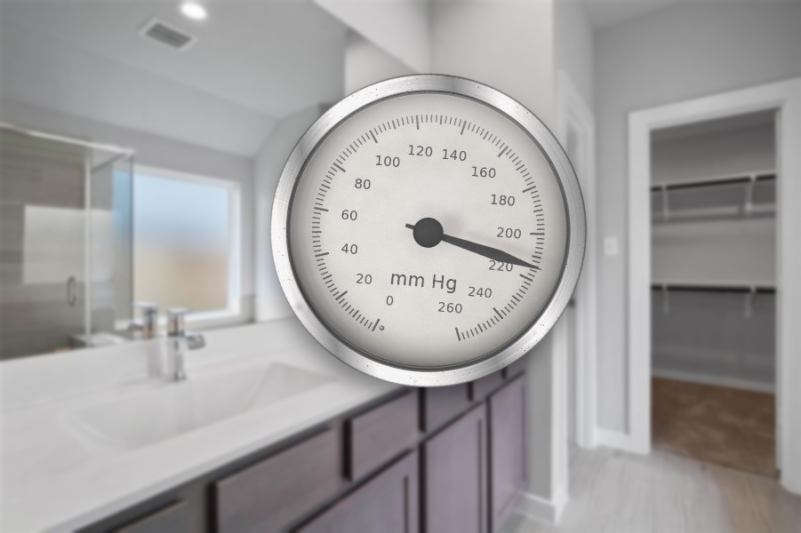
214 mmHg
